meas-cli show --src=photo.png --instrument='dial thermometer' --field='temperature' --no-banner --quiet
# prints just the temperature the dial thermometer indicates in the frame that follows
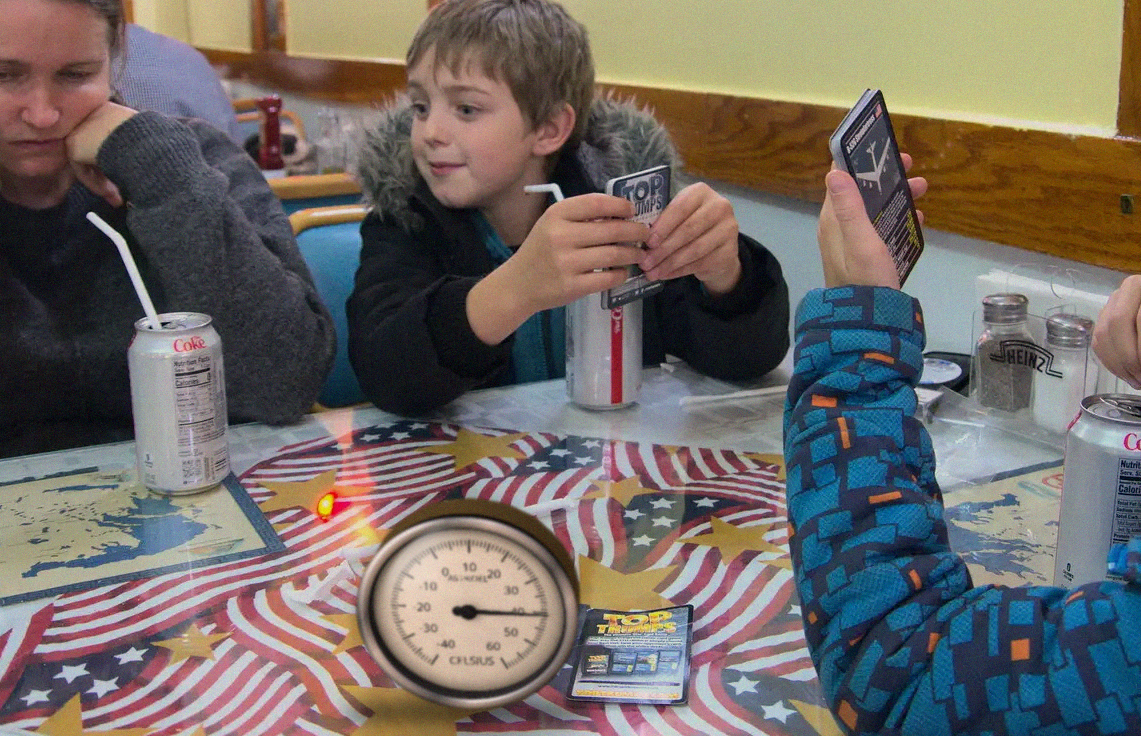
40 °C
